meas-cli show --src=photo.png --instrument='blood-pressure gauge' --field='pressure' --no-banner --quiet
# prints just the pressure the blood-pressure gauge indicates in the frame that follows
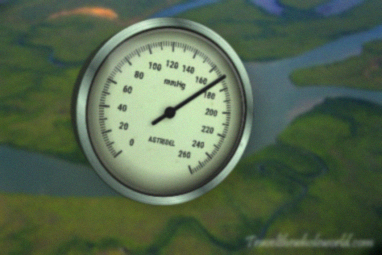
170 mmHg
